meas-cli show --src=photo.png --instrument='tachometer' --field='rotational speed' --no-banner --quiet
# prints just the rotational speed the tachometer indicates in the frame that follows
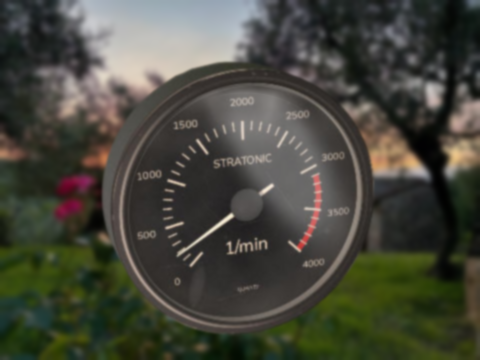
200 rpm
